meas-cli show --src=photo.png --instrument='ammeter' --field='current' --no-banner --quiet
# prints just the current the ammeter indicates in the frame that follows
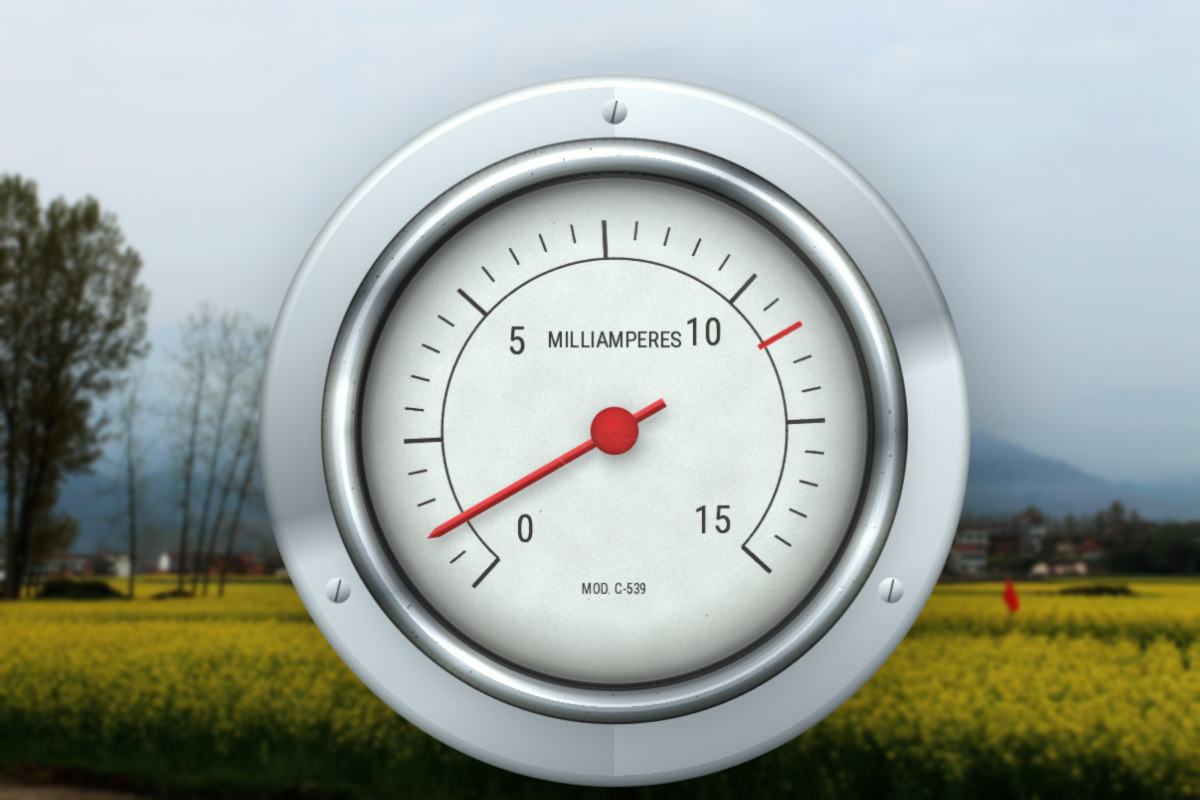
1 mA
